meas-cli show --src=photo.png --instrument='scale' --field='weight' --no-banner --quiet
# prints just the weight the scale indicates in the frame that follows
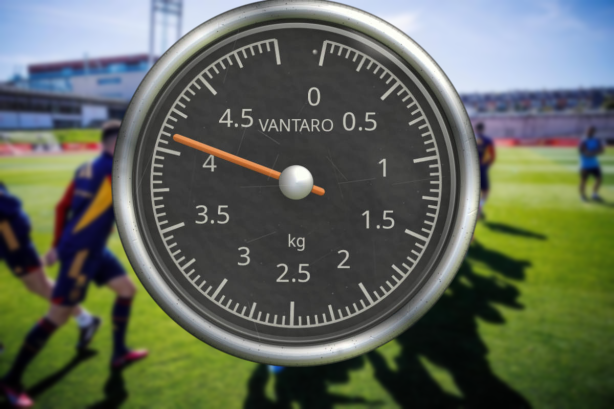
4.1 kg
